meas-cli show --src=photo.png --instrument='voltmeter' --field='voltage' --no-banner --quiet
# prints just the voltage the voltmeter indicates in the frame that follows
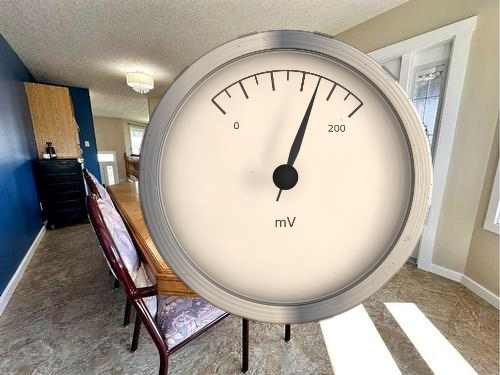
140 mV
